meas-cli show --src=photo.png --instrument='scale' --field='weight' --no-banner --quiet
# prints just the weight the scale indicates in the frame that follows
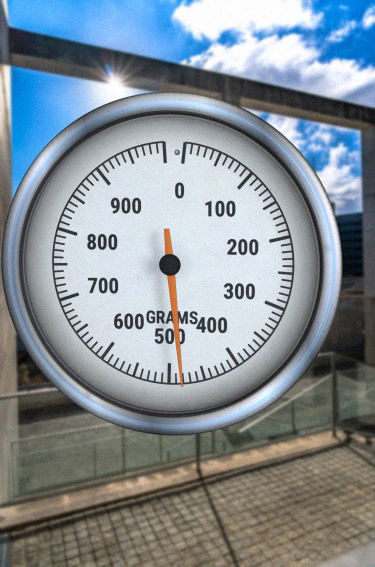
480 g
